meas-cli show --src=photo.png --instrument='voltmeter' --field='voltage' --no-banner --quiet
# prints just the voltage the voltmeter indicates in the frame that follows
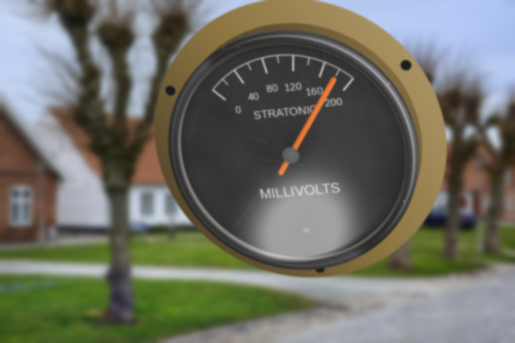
180 mV
